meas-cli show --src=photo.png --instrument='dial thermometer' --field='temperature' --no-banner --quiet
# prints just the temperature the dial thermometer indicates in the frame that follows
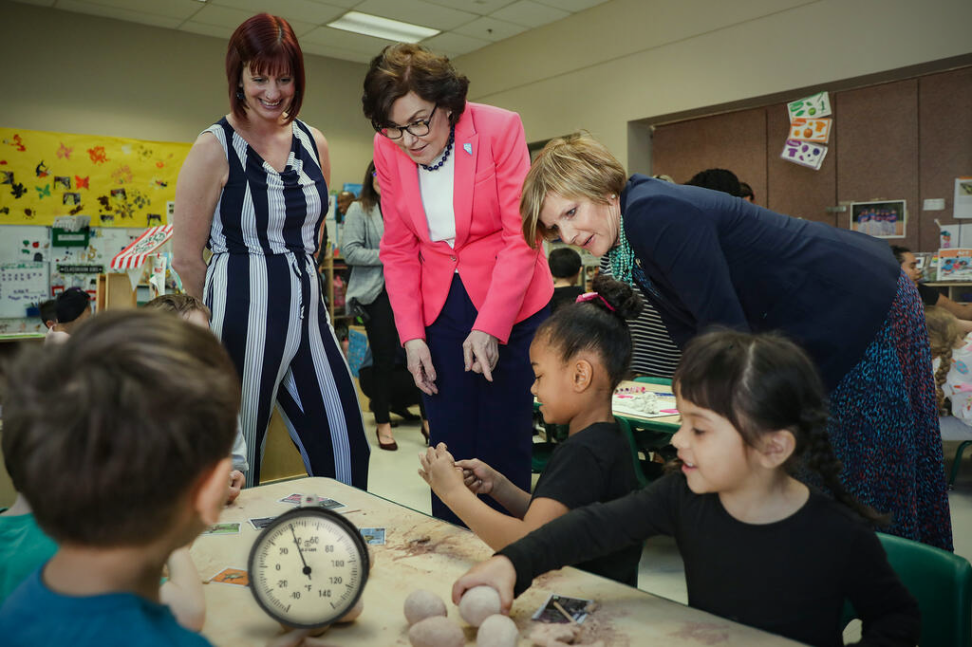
40 °F
